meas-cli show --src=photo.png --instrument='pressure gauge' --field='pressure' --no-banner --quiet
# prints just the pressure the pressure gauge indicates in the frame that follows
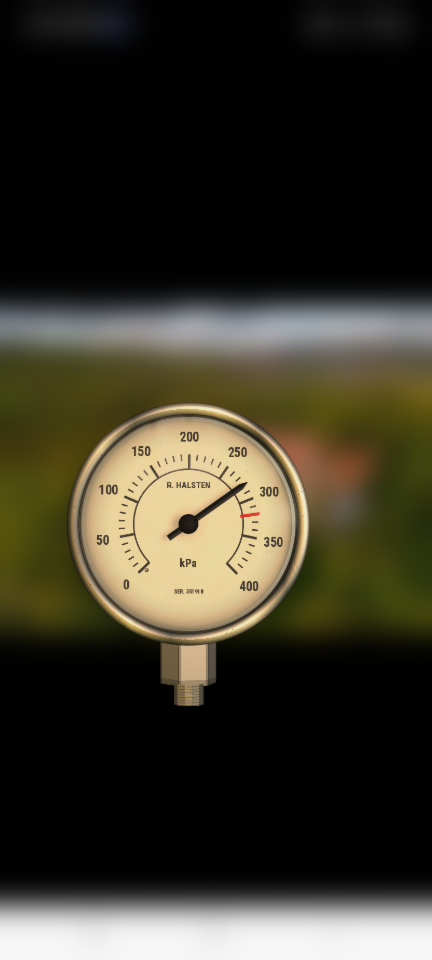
280 kPa
